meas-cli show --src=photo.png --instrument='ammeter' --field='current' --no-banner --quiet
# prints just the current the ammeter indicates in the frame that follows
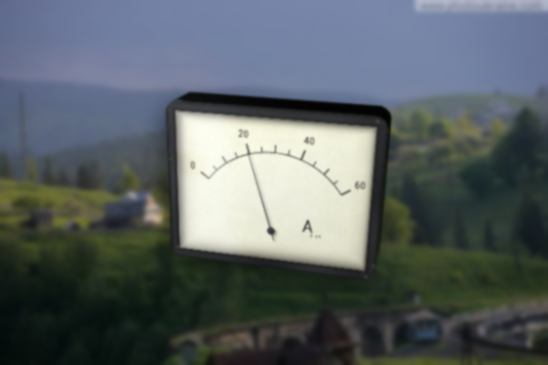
20 A
